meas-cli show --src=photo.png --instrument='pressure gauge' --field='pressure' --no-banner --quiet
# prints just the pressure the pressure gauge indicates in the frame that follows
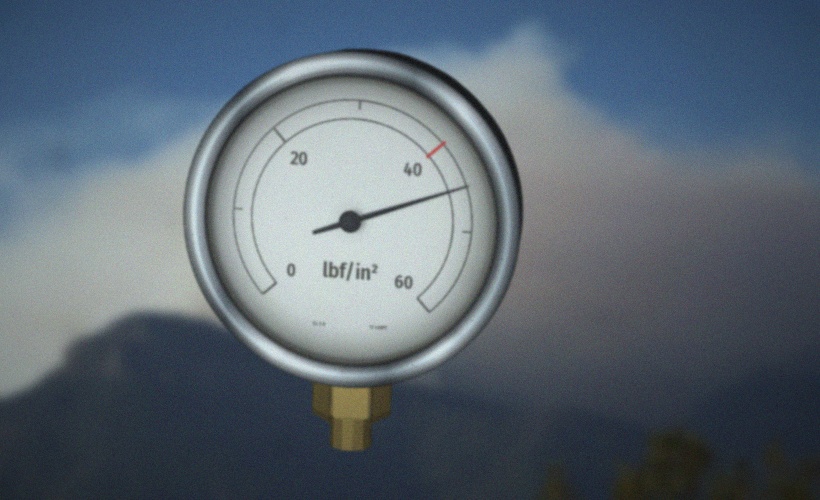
45 psi
